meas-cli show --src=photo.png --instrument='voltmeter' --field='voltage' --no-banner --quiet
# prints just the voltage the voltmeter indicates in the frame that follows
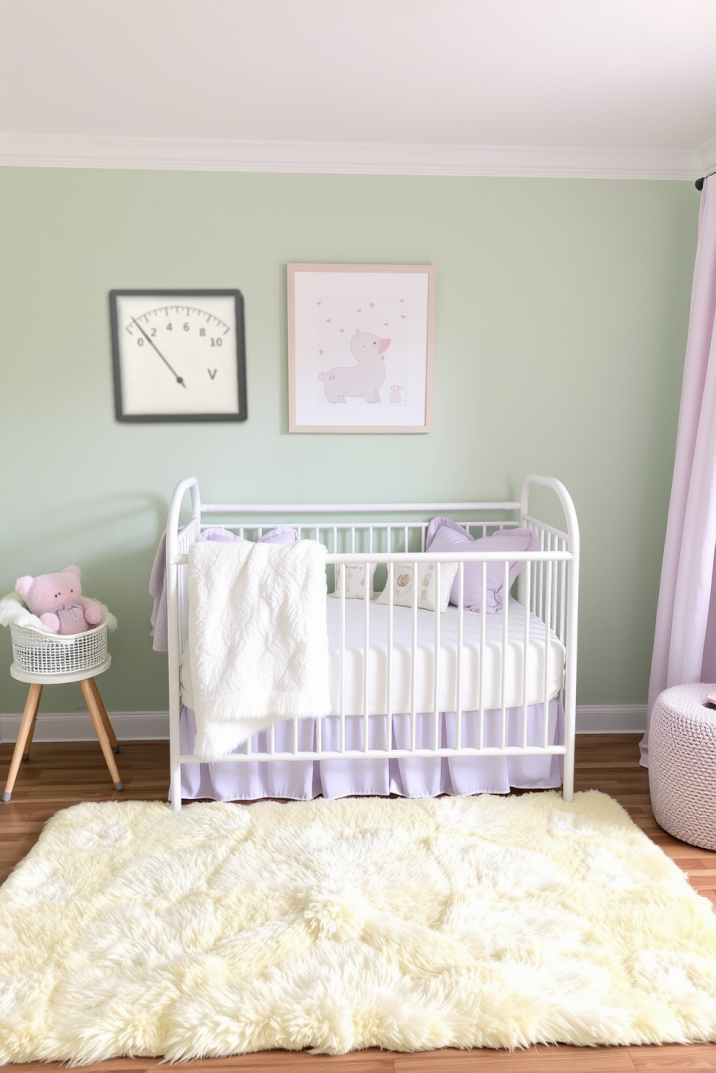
1 V
